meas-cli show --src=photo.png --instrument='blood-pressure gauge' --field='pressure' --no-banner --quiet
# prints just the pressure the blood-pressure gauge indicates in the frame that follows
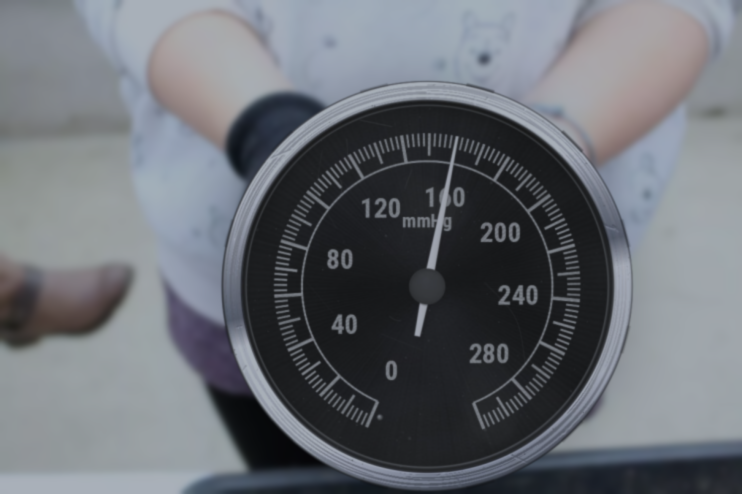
160 mmHg
